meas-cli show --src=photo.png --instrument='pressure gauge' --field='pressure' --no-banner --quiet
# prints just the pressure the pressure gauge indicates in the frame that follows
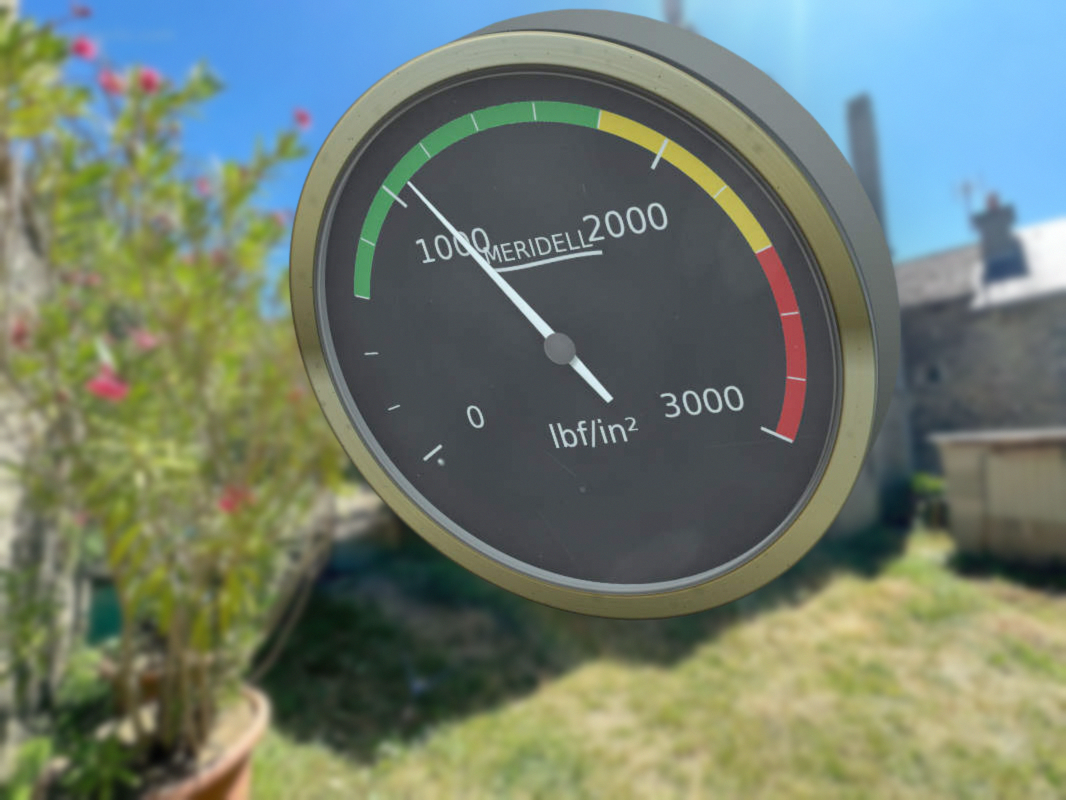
1100 psi
